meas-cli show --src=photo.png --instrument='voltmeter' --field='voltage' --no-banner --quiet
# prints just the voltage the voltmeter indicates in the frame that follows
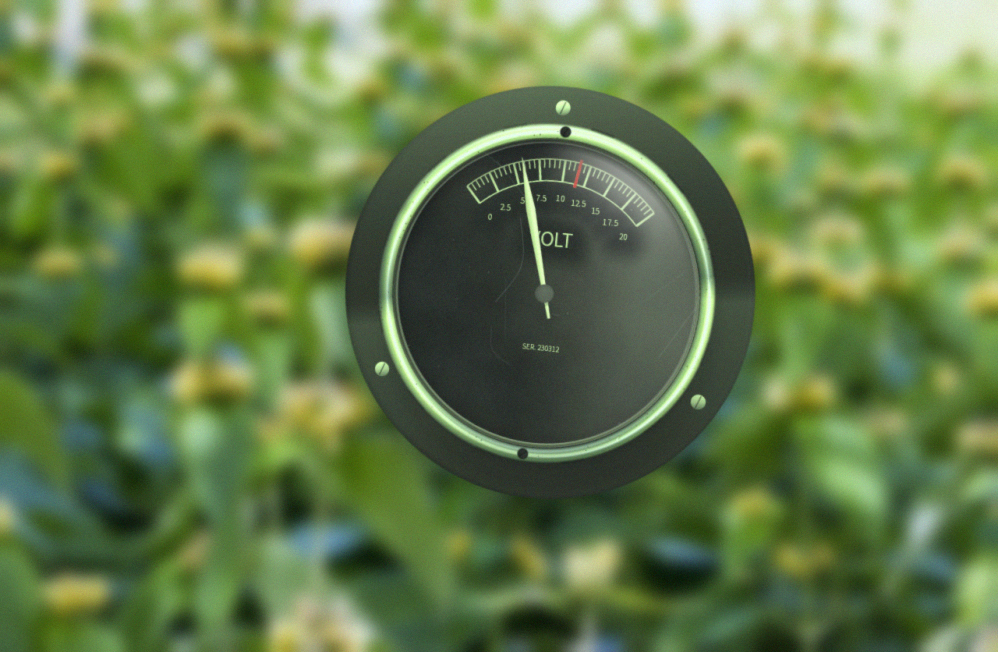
6 V
